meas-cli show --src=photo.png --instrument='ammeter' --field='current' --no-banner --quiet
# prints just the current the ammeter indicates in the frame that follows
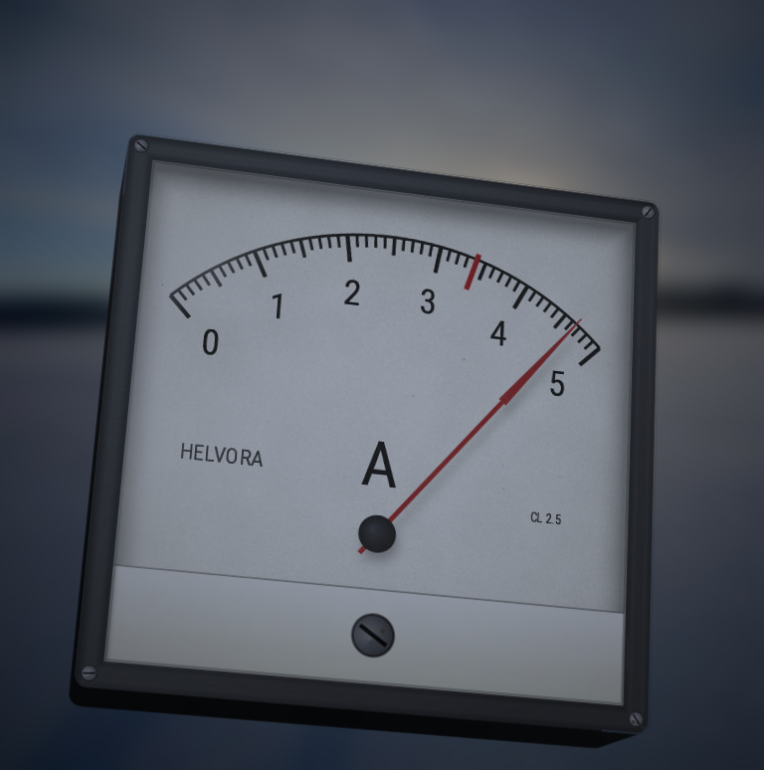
4.65 A
